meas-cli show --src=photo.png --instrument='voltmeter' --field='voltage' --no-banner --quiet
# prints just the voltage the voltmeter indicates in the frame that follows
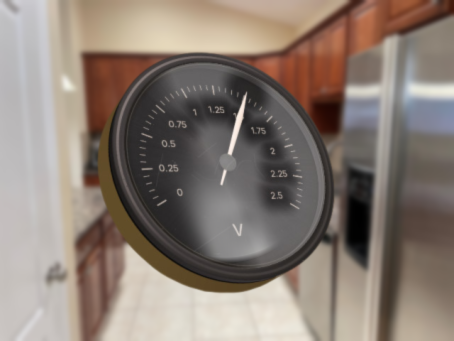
1.5 V
